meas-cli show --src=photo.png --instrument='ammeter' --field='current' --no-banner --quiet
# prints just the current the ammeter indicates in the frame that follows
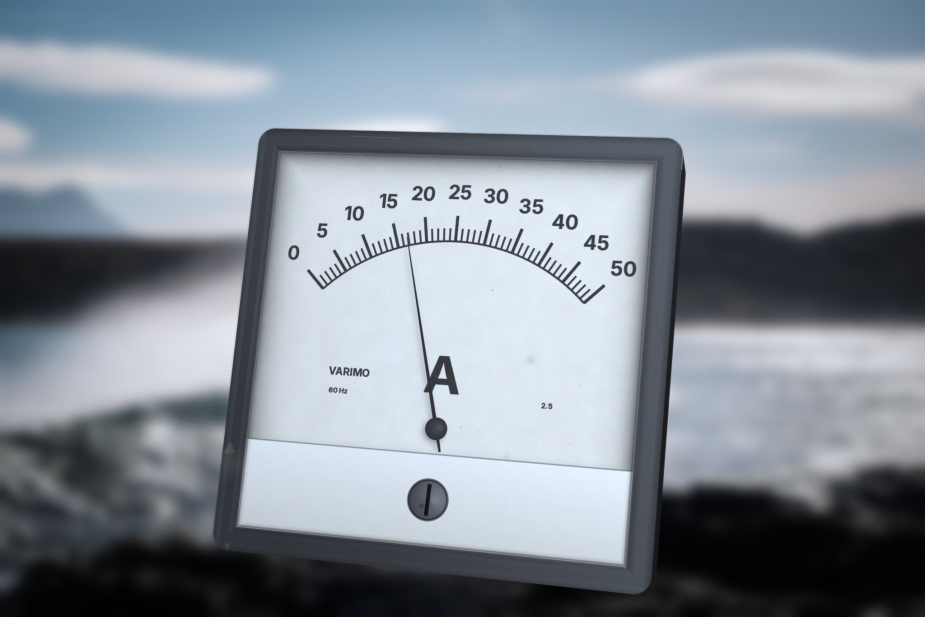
17 A
